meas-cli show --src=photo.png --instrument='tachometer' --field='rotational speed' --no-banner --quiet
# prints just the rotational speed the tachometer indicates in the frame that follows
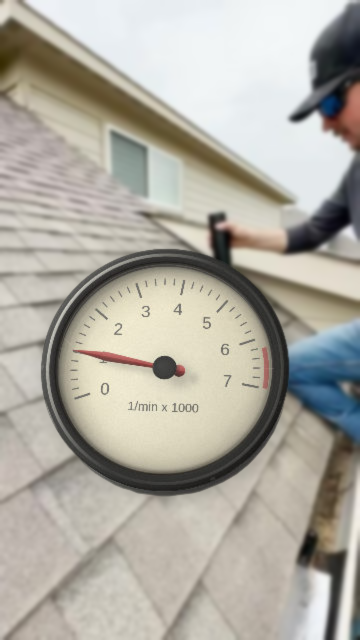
1000 rpm
